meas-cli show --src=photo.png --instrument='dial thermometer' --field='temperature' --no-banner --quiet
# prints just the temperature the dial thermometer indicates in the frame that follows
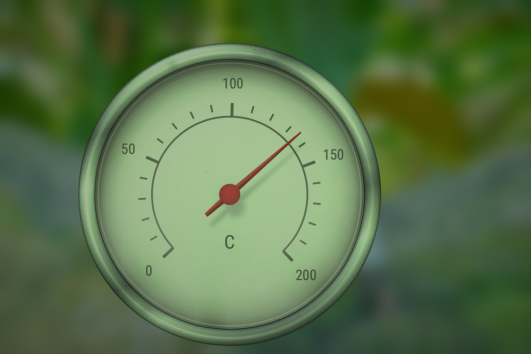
135 °C
